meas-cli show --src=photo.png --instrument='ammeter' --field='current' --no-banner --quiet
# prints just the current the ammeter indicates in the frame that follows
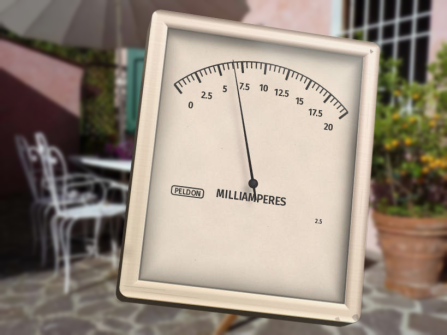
6.5 mA
